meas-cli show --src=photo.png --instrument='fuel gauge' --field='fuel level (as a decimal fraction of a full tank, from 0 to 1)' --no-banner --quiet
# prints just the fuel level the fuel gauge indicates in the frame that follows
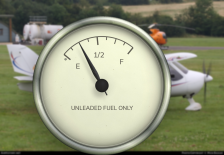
0.25
